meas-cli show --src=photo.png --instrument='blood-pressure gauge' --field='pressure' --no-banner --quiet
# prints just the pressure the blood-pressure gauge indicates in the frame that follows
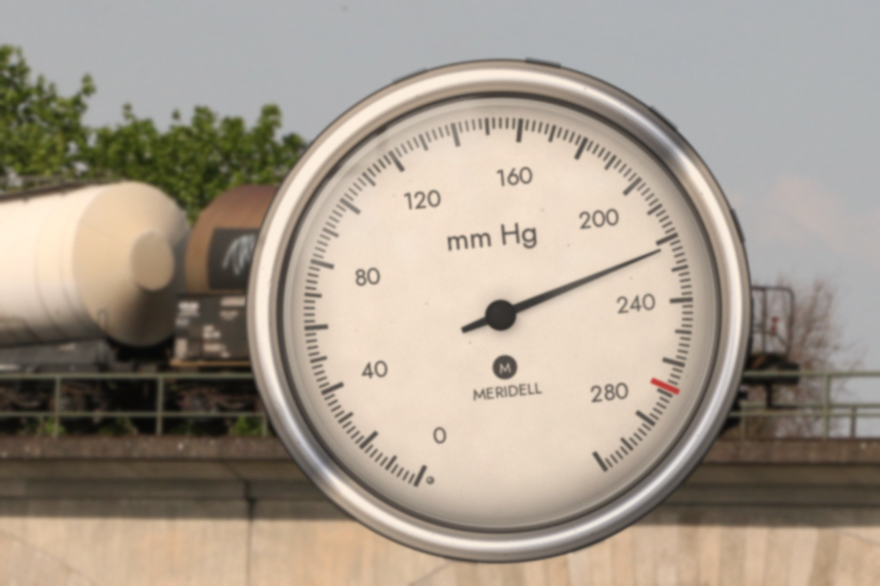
222 mmHg
